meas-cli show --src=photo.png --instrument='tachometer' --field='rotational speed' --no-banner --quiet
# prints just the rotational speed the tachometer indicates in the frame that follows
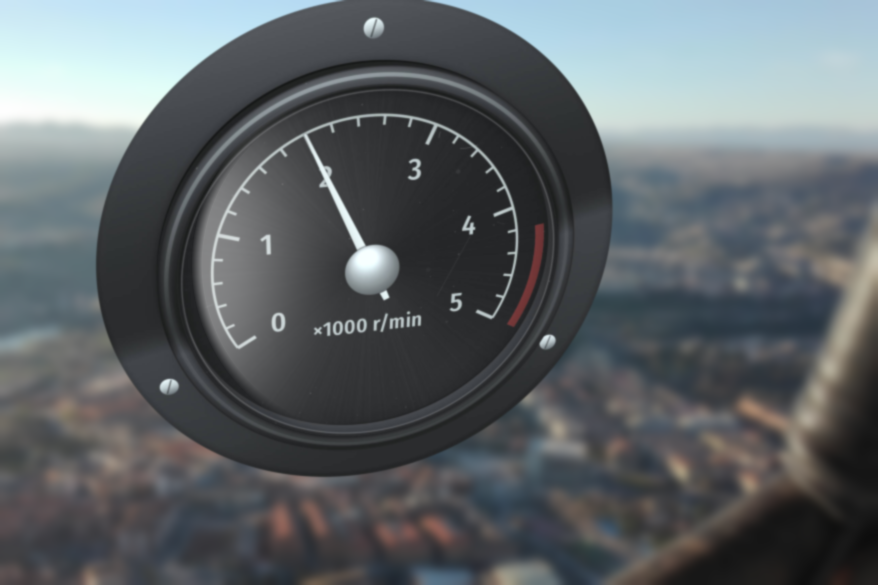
2000 rpm
